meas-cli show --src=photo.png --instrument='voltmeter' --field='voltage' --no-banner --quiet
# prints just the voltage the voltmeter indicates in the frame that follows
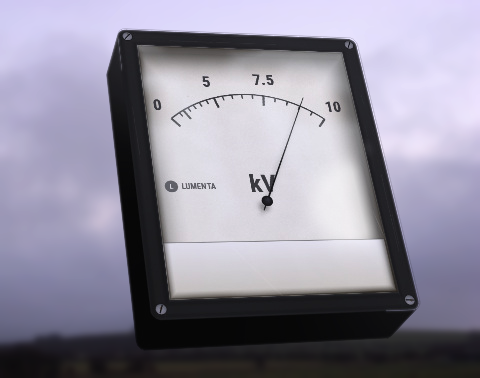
9 kV
